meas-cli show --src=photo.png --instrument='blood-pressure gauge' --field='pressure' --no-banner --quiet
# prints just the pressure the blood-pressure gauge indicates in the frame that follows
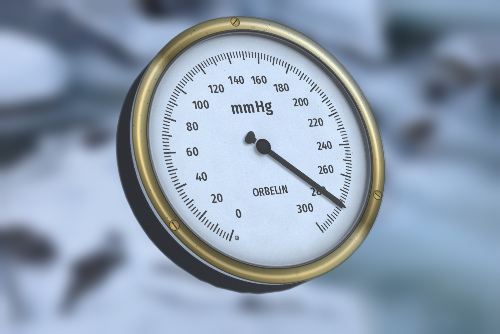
280 mmHg
